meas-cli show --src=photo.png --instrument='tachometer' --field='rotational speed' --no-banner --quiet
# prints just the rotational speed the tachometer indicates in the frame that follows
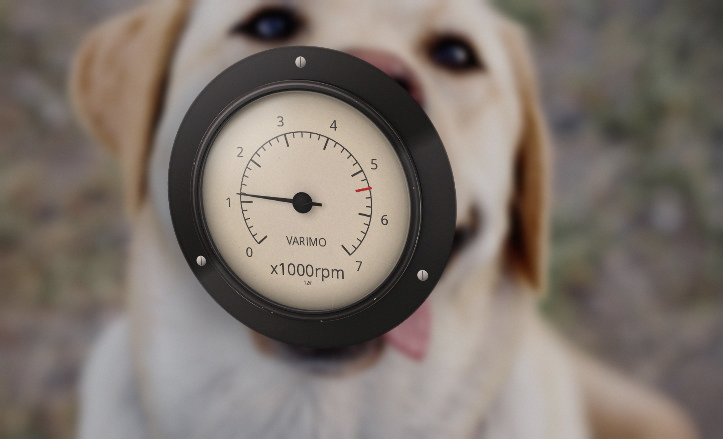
1200 rpm
